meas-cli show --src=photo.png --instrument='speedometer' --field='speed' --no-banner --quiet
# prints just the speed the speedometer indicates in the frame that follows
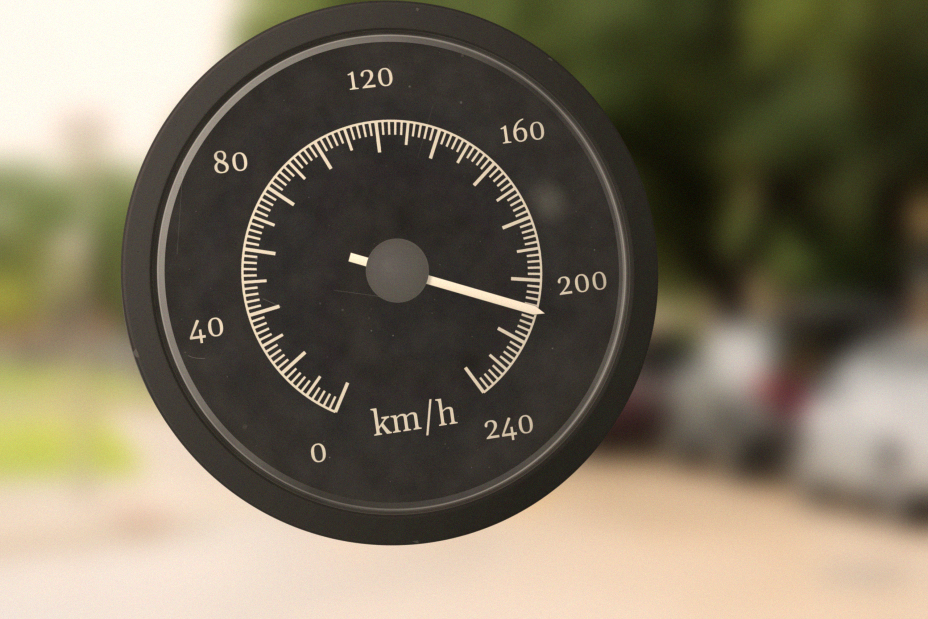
210 km/h
